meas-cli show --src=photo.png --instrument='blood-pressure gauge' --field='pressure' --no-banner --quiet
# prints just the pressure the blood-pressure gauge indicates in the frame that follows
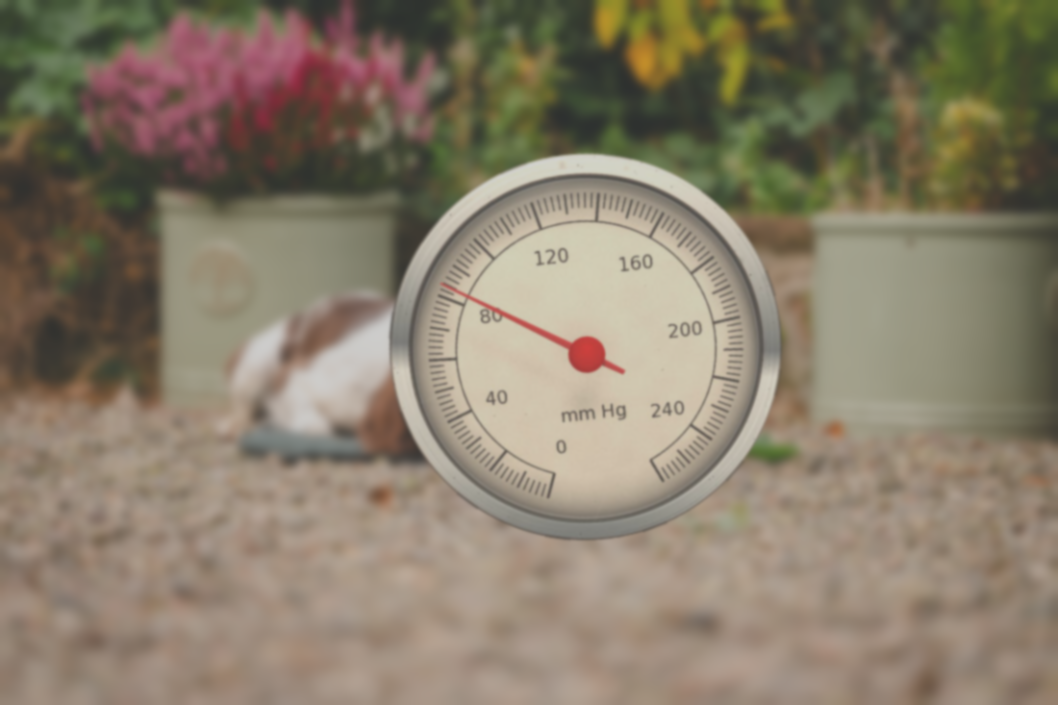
84 mmHg
